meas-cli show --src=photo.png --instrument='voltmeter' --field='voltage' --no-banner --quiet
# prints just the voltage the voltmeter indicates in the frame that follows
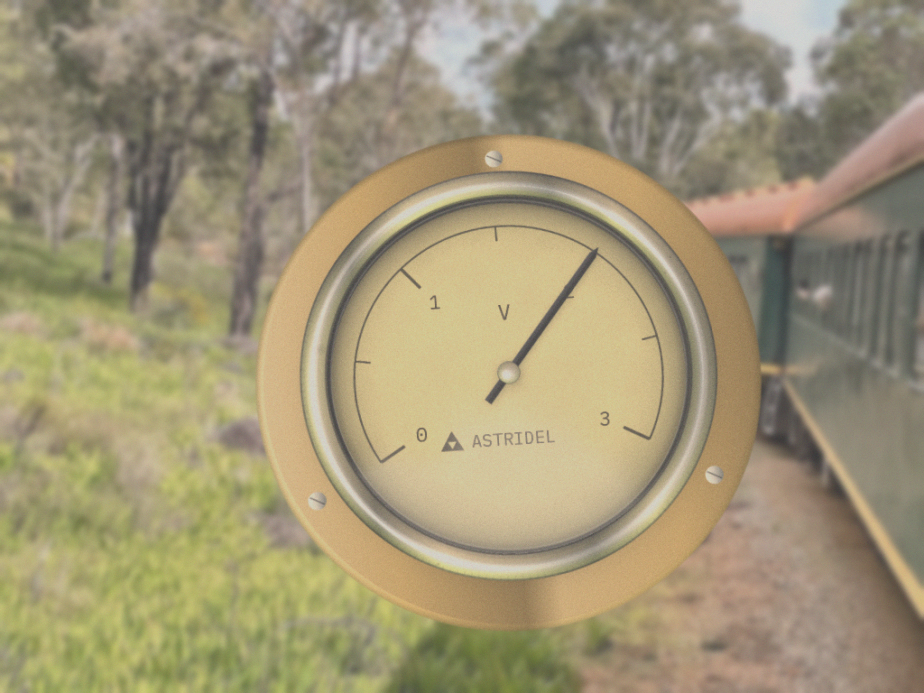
2 V
